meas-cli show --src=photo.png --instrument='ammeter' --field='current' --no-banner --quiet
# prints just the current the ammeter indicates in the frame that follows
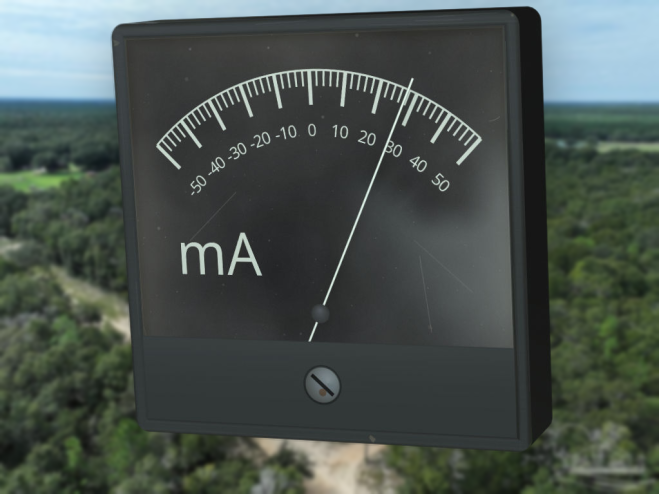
28 mA
